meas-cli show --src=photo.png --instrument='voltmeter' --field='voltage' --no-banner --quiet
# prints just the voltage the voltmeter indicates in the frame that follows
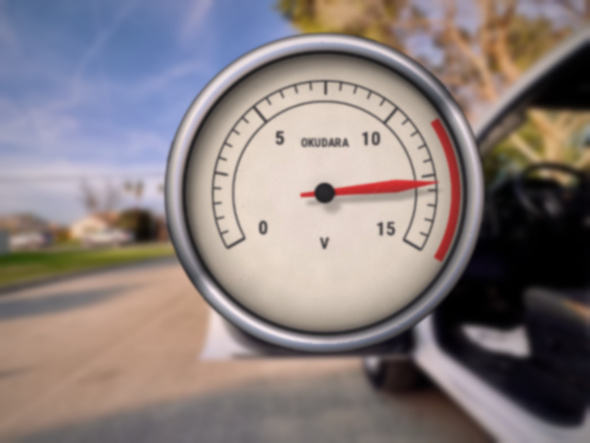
12.75 V
